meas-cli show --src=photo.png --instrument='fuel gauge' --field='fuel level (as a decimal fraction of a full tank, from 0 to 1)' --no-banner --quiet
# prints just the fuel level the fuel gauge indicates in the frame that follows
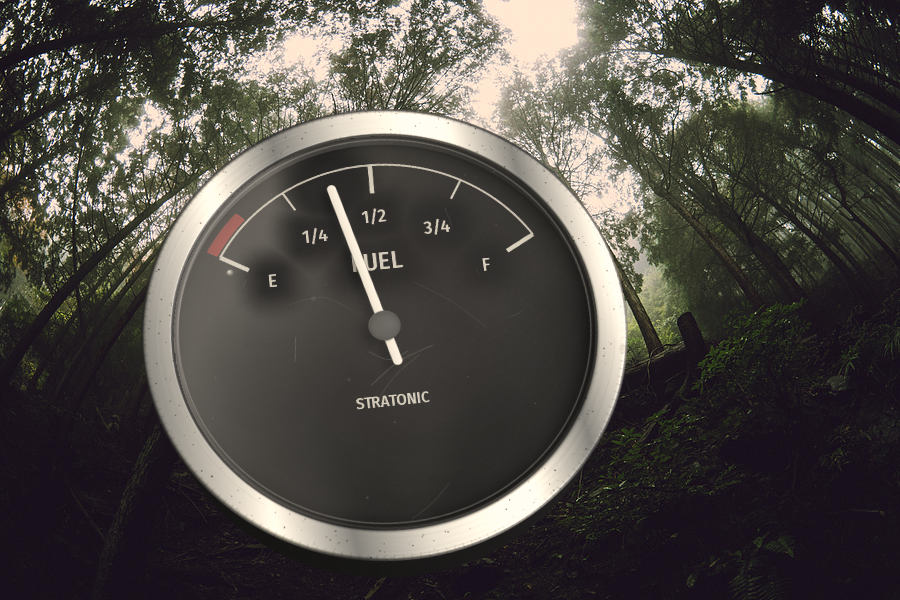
0.375
